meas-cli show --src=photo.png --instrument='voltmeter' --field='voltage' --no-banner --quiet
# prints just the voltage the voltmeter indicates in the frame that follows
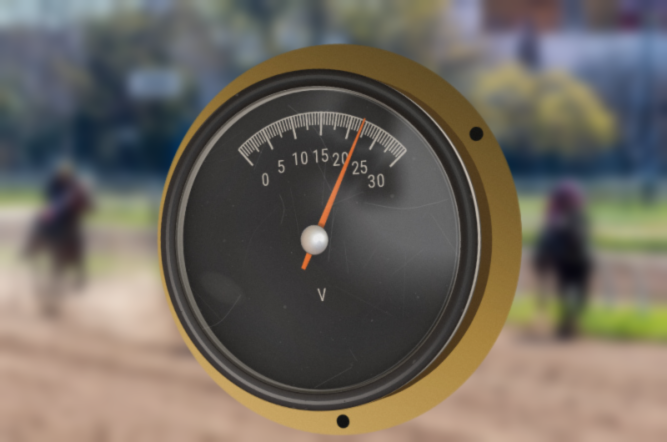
22.5 V
